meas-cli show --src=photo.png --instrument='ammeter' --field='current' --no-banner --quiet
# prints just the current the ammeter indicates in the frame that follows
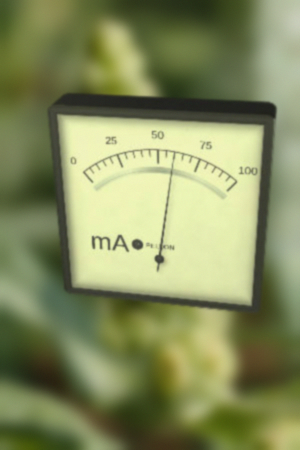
60 mA
